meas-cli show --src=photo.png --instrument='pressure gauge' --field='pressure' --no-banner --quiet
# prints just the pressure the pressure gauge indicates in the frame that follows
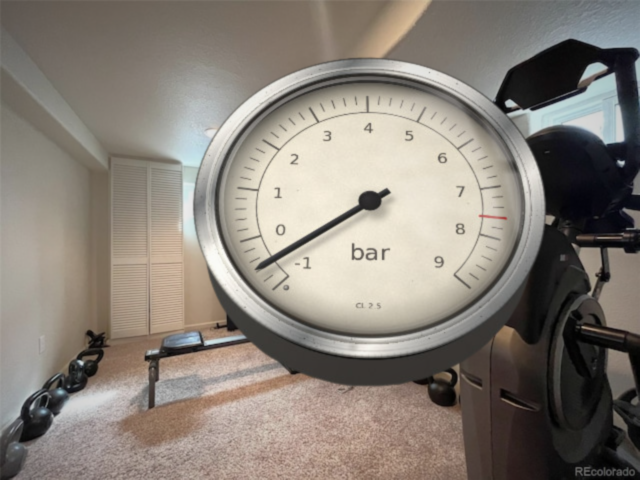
-0.6 bar
